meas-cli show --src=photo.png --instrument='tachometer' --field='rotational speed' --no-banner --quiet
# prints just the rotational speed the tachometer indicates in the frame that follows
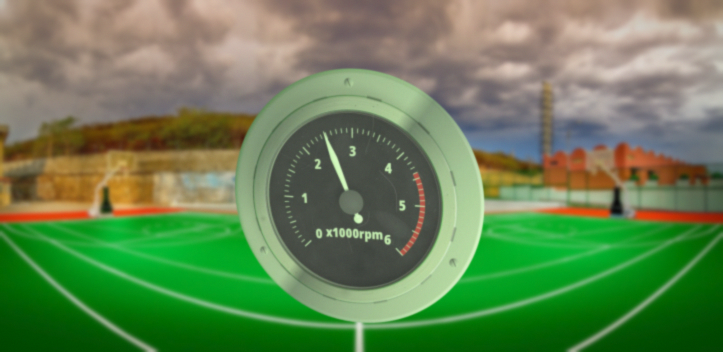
2500 rpm
